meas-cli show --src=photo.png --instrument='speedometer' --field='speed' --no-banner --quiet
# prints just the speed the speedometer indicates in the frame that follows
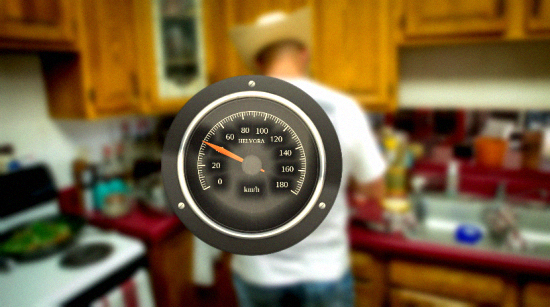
40 km/h
